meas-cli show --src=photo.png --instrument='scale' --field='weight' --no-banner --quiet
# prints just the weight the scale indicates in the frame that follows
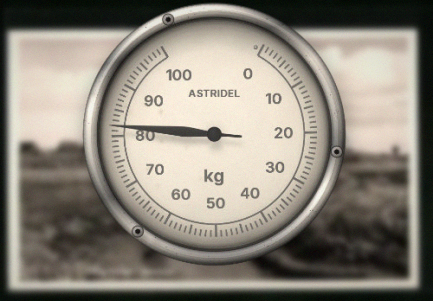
82 kg
